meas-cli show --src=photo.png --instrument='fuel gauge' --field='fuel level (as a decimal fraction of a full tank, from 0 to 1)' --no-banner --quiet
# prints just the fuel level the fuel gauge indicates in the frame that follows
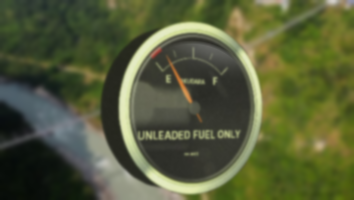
0.125
